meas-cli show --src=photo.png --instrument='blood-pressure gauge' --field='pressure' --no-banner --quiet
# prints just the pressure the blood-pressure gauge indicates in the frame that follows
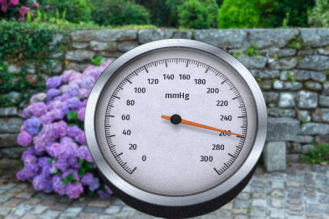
260 mmHg
